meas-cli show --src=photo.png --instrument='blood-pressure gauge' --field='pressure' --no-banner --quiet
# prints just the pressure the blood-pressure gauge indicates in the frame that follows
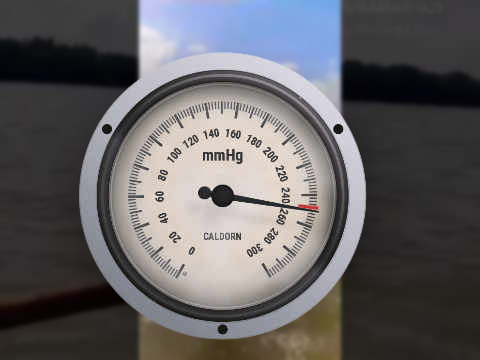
250 mmHg
